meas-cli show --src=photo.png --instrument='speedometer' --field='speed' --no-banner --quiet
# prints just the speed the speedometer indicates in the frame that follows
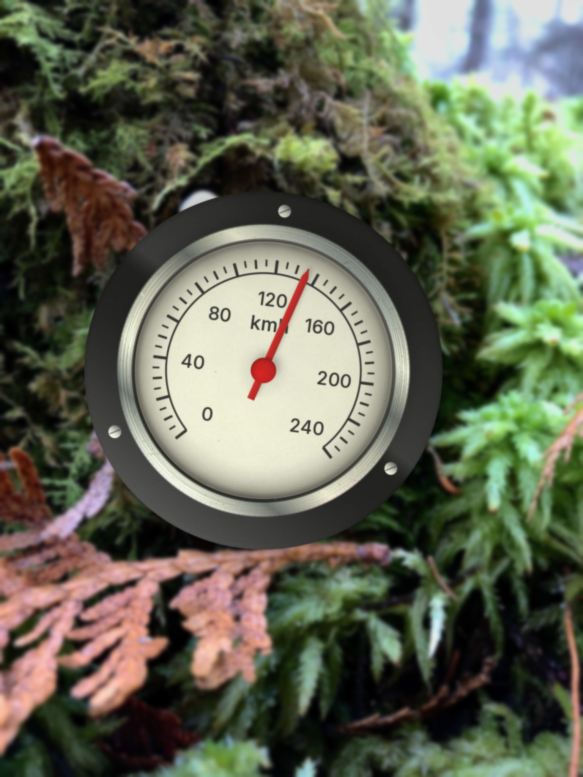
135 km/h
